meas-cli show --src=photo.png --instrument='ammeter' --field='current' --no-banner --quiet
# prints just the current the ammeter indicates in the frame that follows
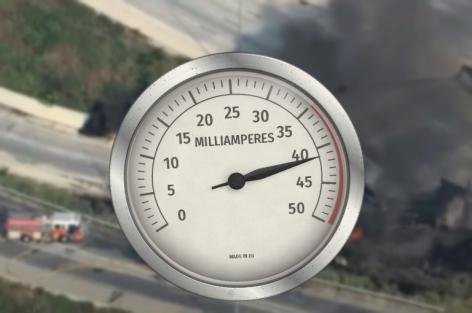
41 mA
